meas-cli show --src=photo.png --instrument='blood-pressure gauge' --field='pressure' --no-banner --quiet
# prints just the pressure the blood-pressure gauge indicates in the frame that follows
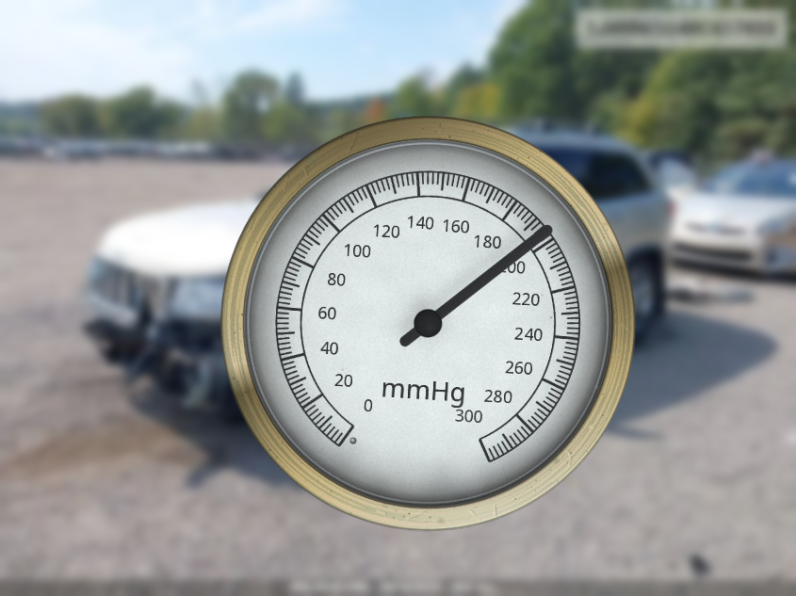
196 mmHg
